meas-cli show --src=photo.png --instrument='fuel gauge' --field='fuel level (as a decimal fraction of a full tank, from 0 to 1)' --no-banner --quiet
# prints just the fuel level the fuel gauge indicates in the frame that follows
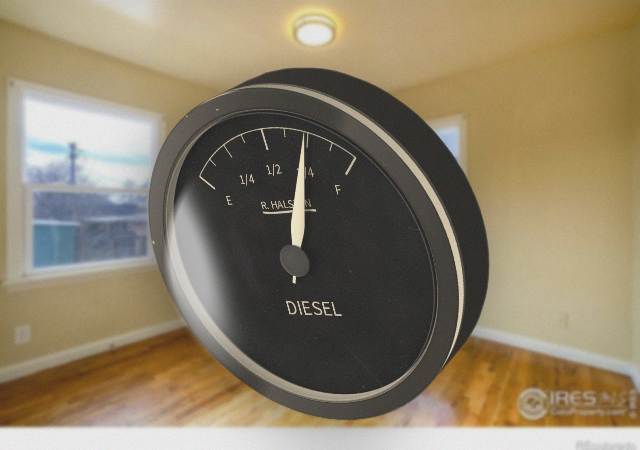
0.75
